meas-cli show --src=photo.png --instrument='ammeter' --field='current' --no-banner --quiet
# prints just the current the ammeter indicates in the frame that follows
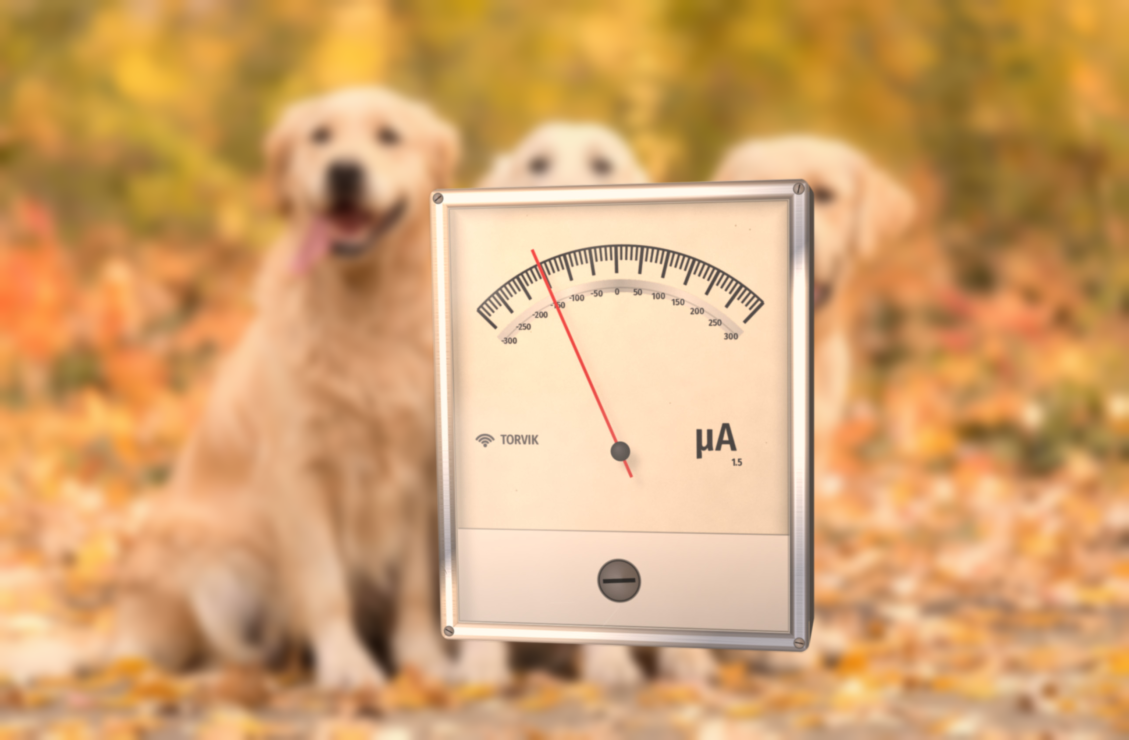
-150 µA
